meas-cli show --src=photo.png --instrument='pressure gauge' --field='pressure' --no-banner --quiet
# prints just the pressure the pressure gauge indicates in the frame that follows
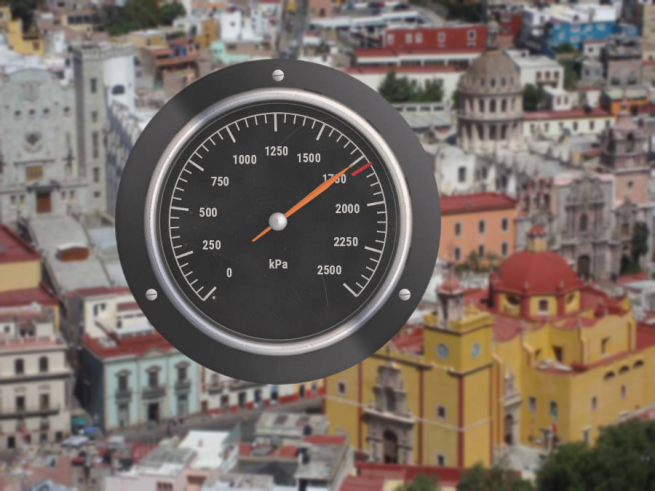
1750 kPa
